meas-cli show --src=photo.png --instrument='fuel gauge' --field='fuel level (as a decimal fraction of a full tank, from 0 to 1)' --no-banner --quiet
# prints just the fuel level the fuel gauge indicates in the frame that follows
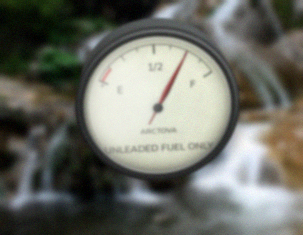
0.75
